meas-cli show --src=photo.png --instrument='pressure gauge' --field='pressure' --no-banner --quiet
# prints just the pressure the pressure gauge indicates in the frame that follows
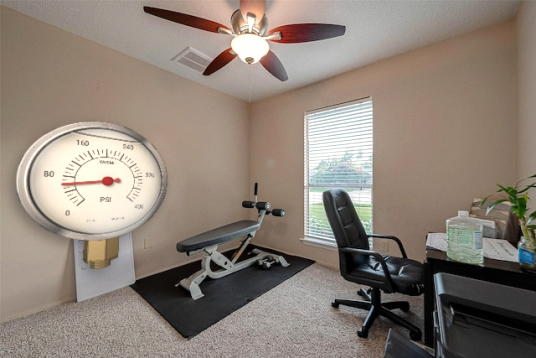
60 psi
